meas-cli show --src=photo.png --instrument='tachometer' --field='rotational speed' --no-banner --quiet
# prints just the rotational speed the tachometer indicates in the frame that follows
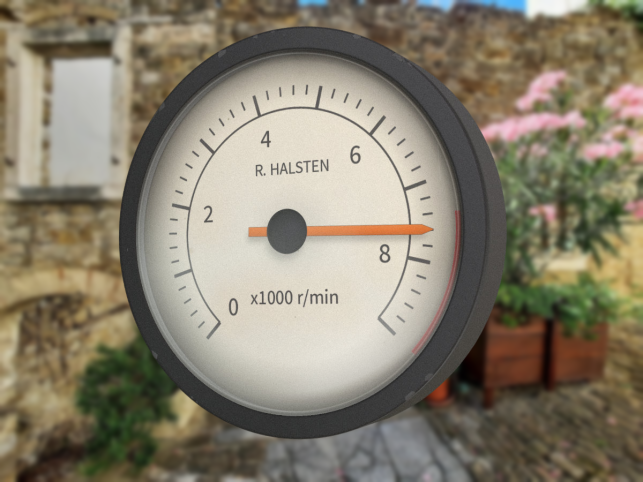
7600 rpm
